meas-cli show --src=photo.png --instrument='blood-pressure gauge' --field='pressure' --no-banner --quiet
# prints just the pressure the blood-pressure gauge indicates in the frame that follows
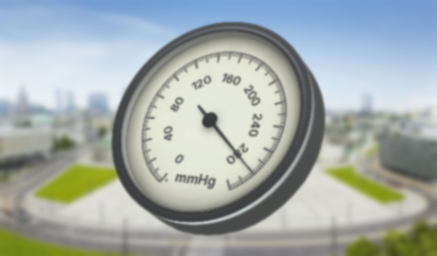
280 mmHg
